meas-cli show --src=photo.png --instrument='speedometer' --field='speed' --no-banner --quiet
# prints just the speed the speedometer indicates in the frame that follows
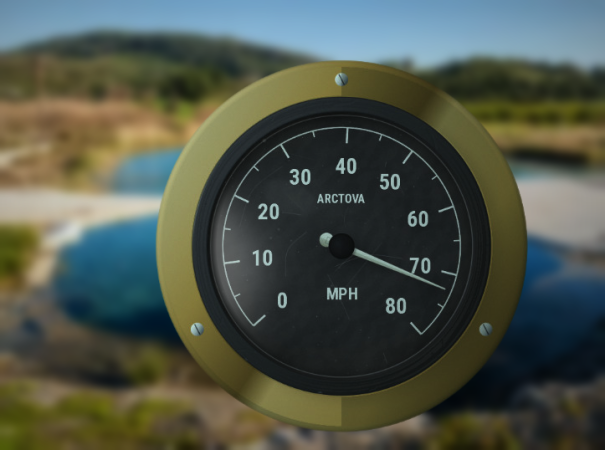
72.5 mph
